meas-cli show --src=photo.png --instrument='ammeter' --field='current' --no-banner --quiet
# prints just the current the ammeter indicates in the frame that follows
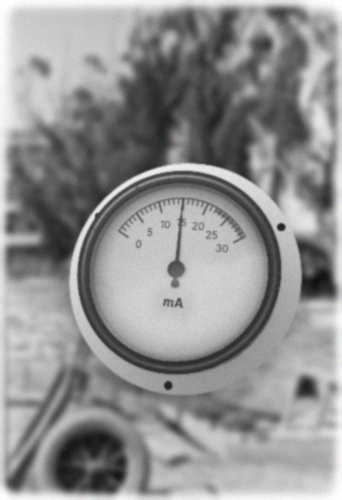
15 mA
